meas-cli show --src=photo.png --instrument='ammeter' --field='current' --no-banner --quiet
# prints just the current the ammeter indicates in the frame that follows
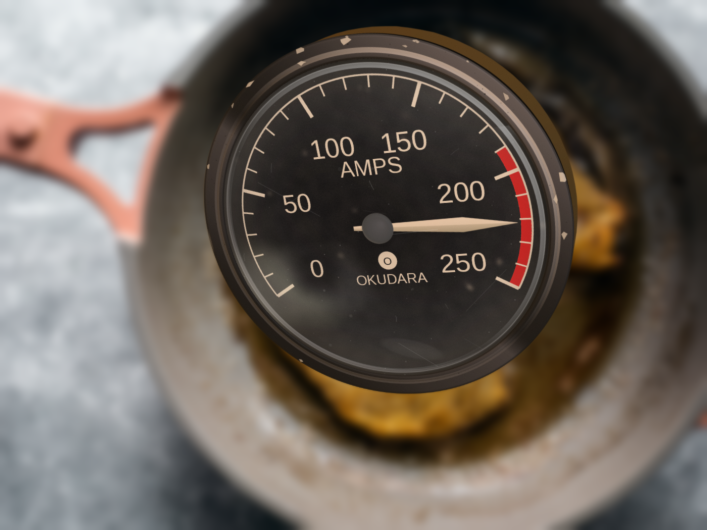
220 A
